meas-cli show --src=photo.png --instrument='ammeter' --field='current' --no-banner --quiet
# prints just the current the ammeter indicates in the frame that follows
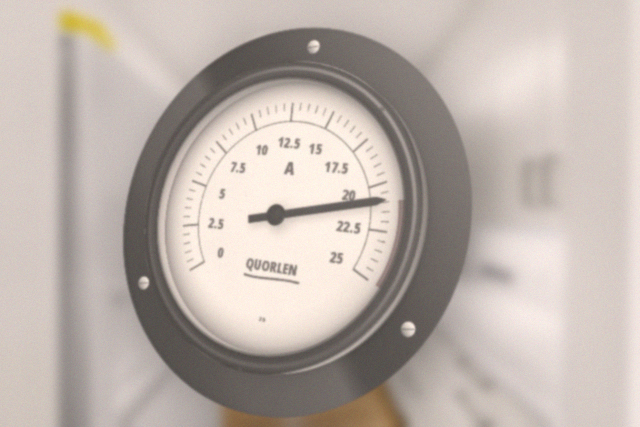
21 A
